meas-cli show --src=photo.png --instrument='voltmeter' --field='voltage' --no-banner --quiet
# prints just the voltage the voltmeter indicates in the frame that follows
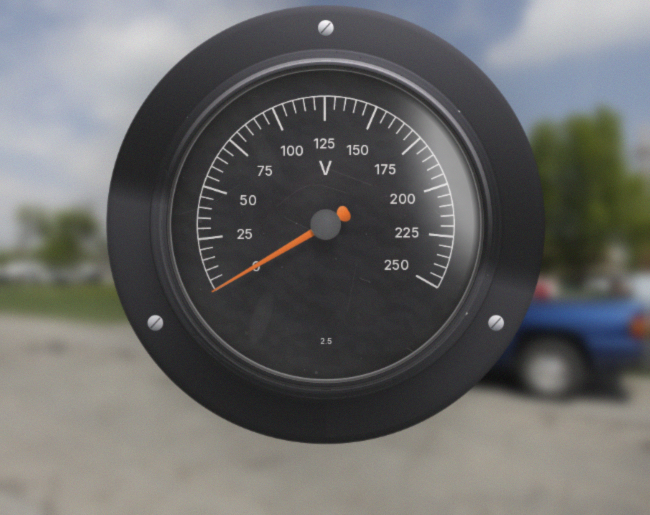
0 V
